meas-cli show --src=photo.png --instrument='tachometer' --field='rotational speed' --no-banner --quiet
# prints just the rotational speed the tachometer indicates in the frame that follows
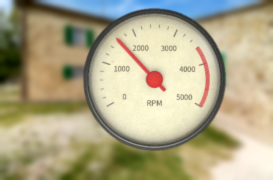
1600 rpm
